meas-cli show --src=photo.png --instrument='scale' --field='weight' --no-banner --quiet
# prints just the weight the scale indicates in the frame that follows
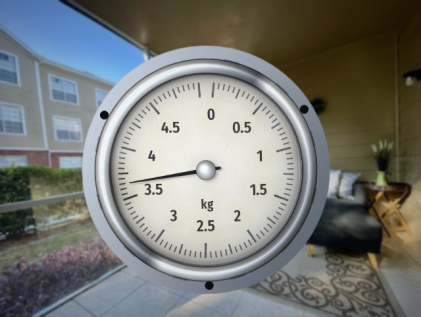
3.65 kg
